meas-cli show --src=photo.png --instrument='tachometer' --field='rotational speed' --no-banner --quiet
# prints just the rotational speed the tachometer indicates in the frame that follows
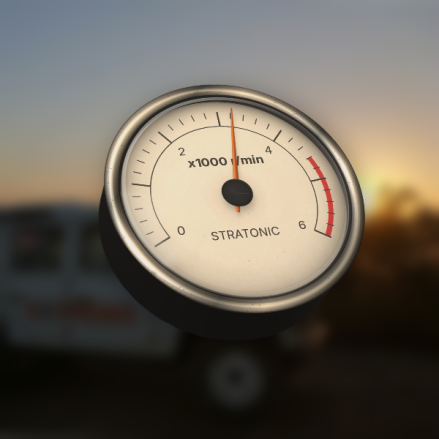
3200 rpm
